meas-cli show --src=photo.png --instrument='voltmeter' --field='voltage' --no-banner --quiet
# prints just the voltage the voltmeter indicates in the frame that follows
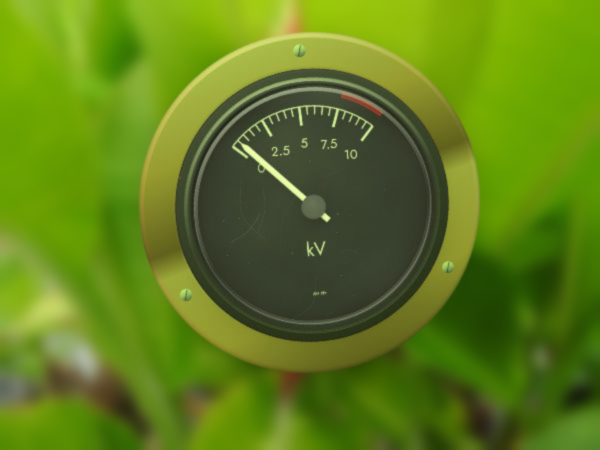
0.5 kV
